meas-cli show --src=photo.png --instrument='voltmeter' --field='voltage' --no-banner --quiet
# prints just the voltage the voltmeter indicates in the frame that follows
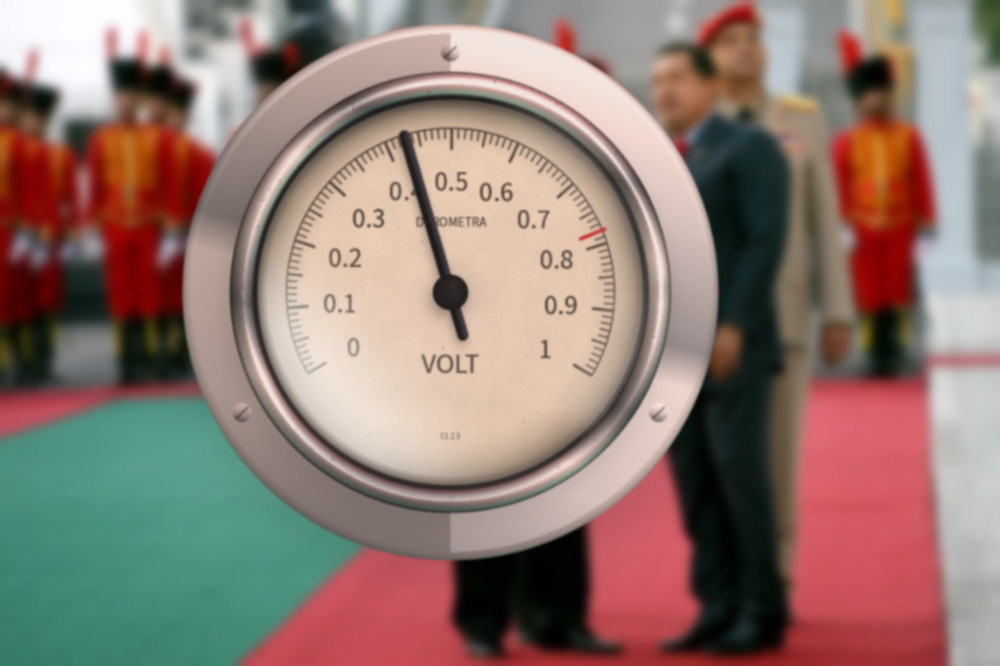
0.43 V
